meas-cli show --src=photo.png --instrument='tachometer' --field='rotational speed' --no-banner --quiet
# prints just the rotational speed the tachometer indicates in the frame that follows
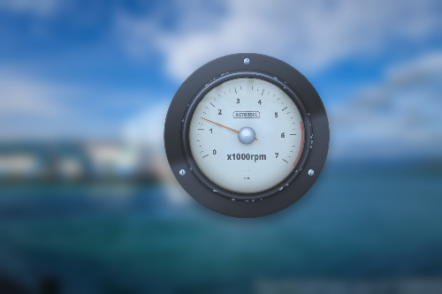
1400 rpm
